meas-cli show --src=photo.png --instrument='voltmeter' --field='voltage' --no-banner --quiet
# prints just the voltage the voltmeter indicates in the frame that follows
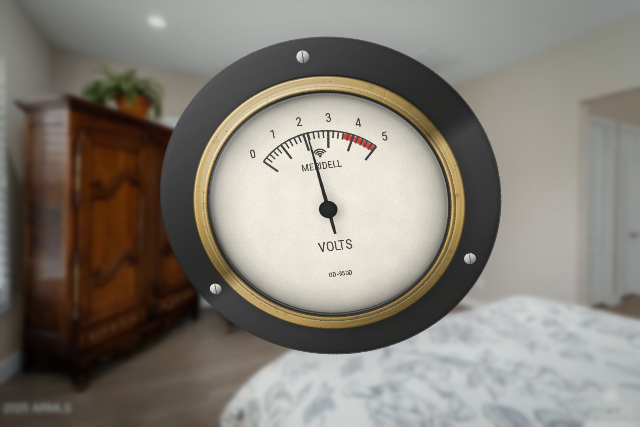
2.2 V
